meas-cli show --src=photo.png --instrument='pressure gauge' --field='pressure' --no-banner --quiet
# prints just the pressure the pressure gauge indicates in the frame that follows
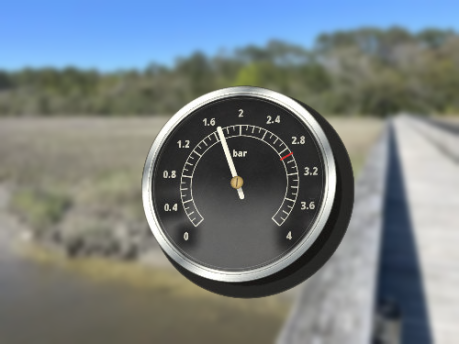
1.7 bar
